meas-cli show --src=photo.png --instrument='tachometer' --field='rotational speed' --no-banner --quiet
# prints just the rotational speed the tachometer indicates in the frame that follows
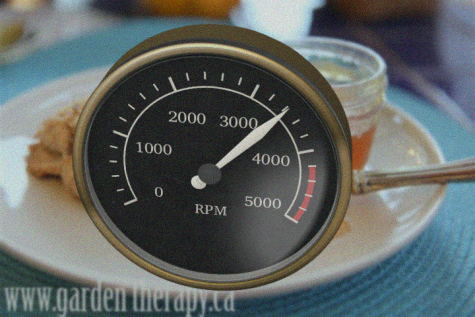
3400 rpm
